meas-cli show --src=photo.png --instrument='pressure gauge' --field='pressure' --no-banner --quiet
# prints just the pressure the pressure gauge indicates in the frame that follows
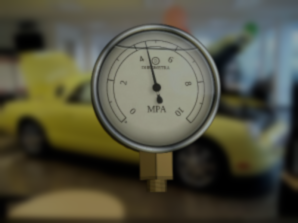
4.5 MPa
